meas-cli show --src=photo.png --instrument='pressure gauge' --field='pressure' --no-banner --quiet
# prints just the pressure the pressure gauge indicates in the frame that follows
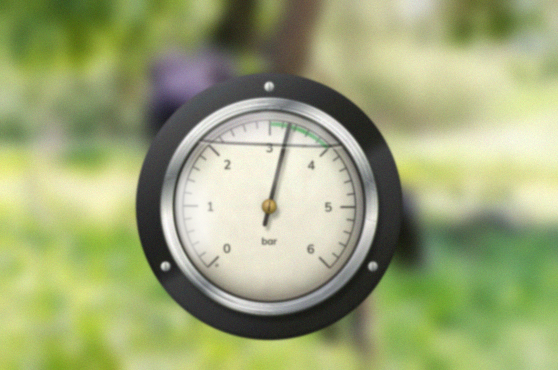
3.3 bar
